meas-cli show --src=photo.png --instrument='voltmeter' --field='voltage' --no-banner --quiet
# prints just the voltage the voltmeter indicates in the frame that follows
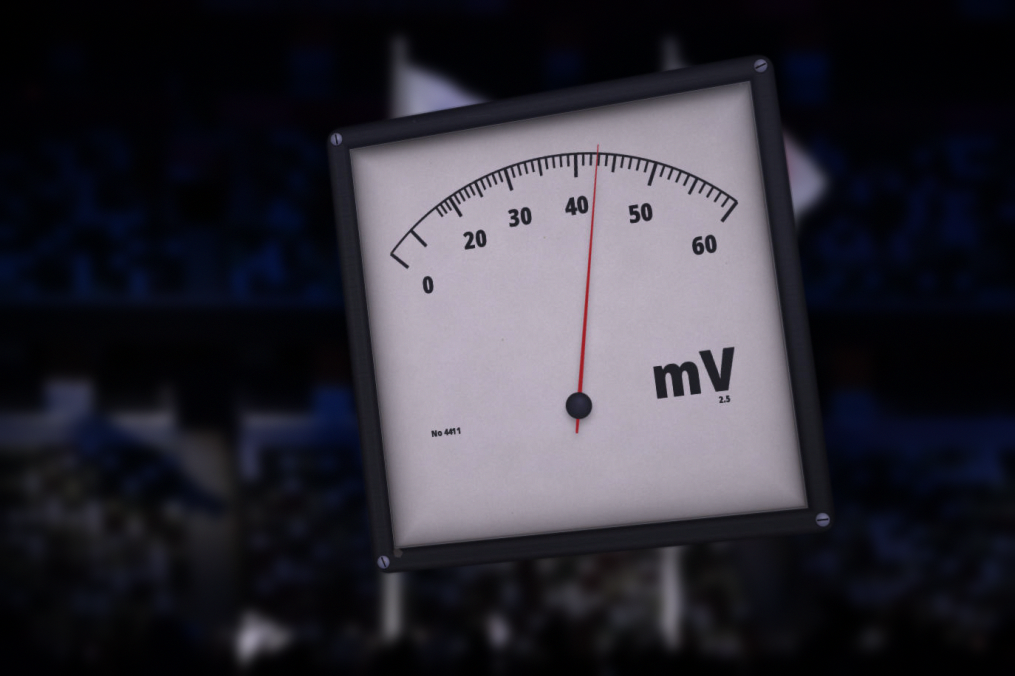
43 mV
